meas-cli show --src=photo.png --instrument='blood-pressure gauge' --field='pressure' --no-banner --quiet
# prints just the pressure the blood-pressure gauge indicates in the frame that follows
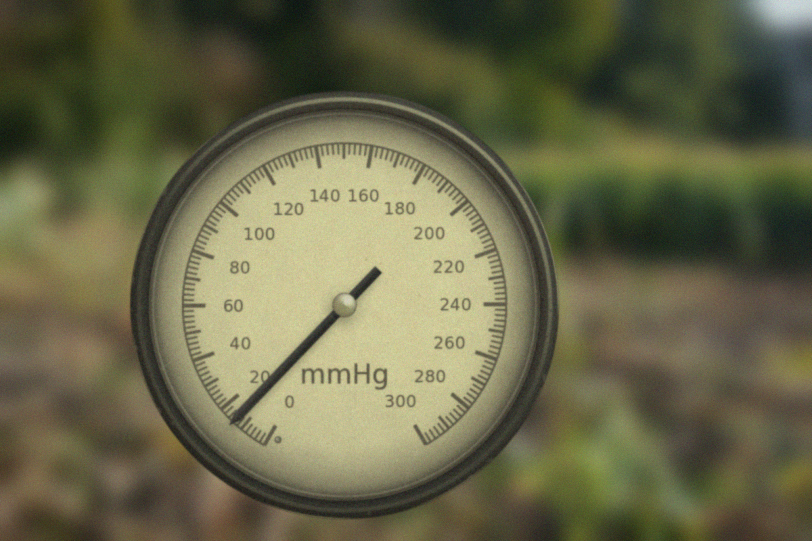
14 mmHg
